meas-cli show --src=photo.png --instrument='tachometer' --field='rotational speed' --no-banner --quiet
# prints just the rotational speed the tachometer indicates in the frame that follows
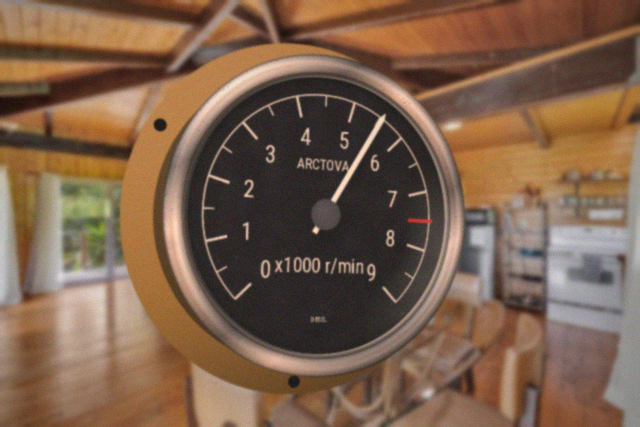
5500 rpm
